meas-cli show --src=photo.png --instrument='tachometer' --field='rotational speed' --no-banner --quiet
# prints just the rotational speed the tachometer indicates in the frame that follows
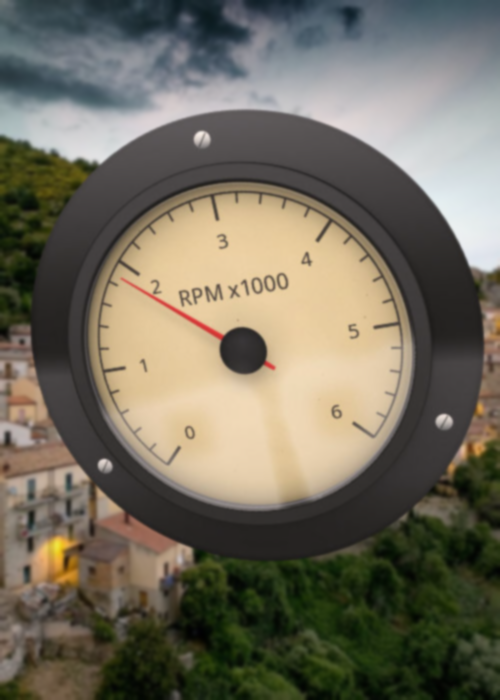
1900 rpm
